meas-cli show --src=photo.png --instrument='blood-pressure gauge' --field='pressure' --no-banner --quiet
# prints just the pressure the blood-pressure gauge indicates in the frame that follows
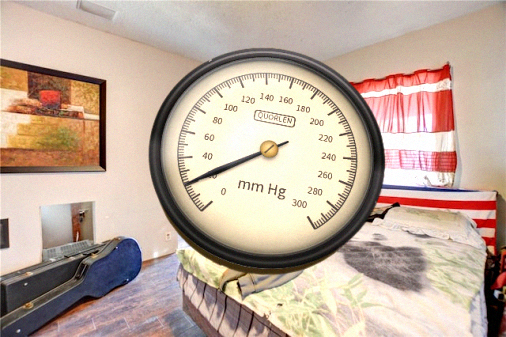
20 mmHg
